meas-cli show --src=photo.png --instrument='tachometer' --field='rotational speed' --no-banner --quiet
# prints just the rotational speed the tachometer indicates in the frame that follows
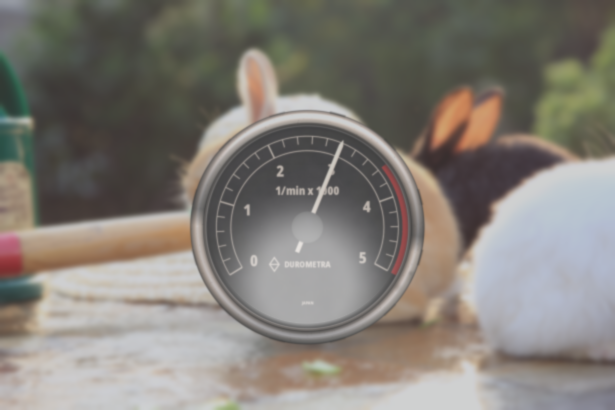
3000 rpm
